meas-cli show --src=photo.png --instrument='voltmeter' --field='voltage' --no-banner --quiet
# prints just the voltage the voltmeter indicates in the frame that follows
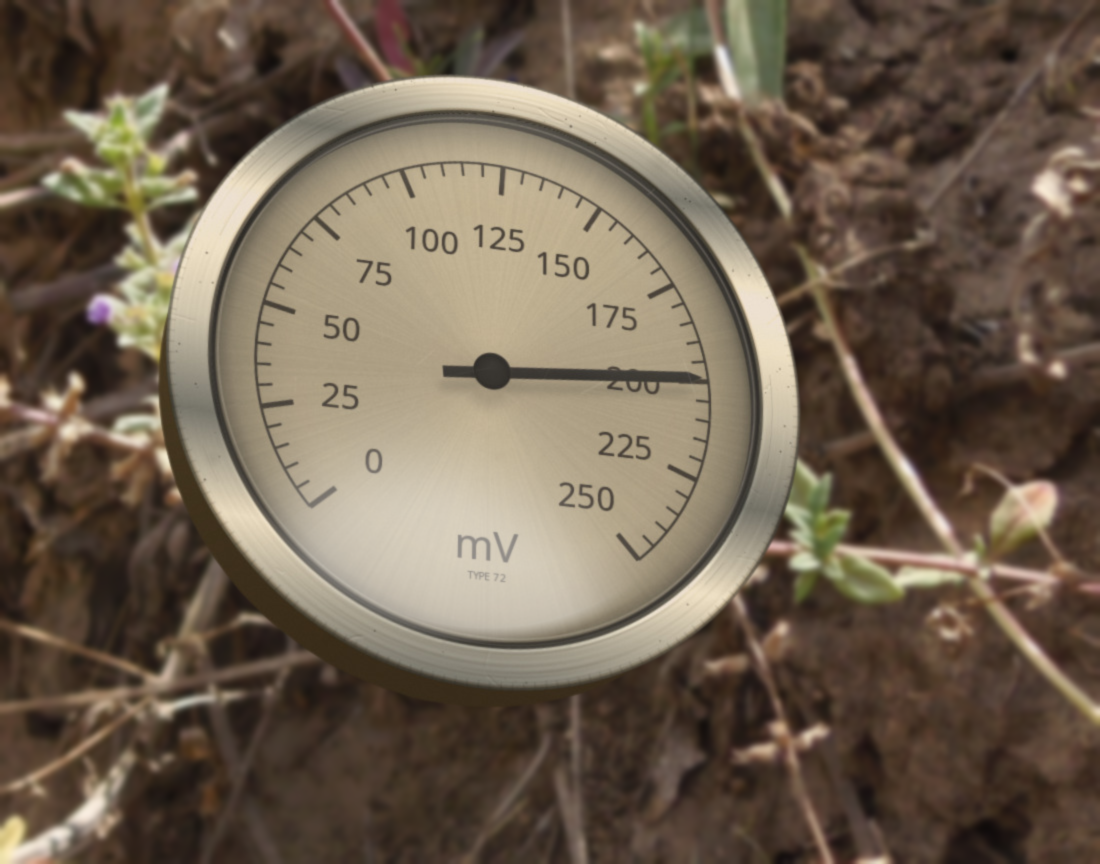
200 mV
